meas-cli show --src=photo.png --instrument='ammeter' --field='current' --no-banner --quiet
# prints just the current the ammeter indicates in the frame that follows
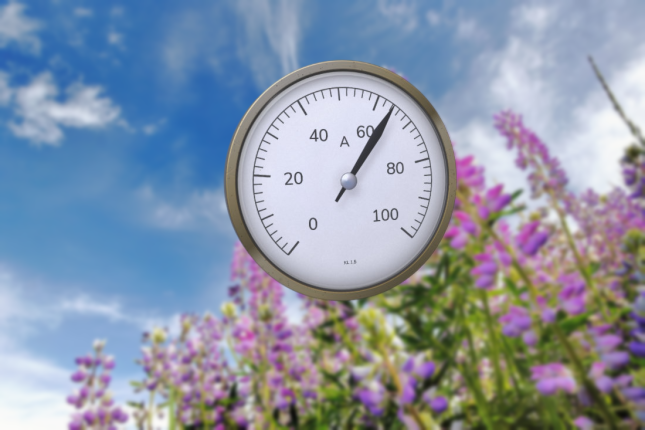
64 A
